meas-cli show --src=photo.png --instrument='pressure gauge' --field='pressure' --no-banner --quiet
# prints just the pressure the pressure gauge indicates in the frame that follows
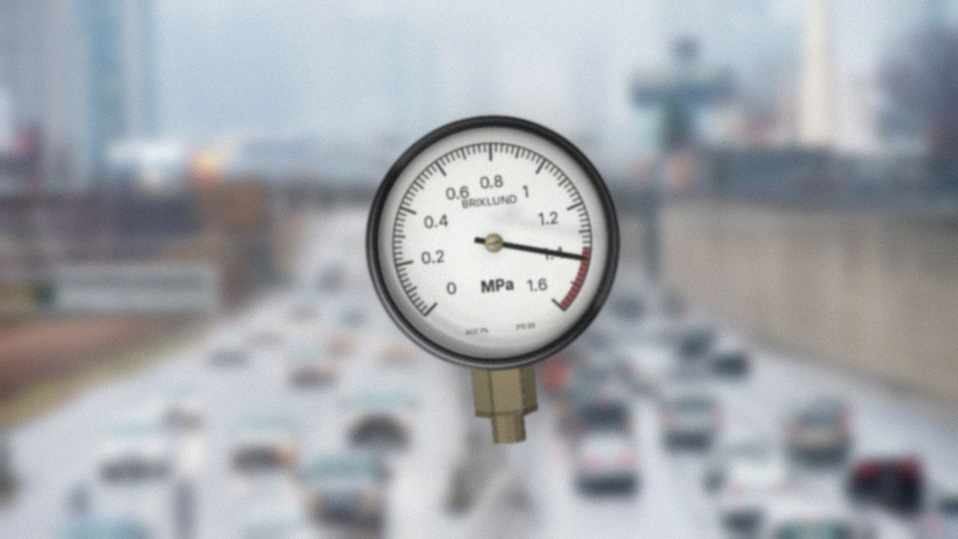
1.4 MPa
